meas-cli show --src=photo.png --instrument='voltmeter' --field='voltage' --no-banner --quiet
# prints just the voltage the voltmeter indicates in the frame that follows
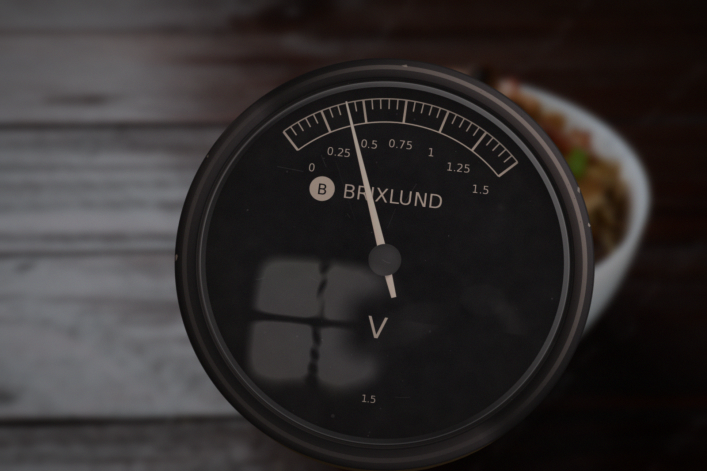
0.4 V
